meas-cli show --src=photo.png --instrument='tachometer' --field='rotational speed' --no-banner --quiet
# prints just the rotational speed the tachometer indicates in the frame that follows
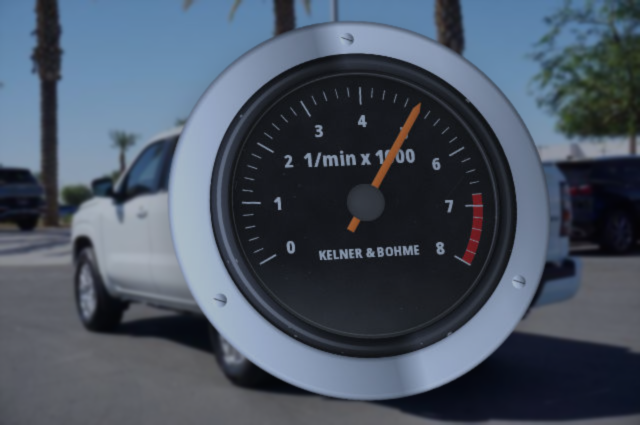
5000 rpm
